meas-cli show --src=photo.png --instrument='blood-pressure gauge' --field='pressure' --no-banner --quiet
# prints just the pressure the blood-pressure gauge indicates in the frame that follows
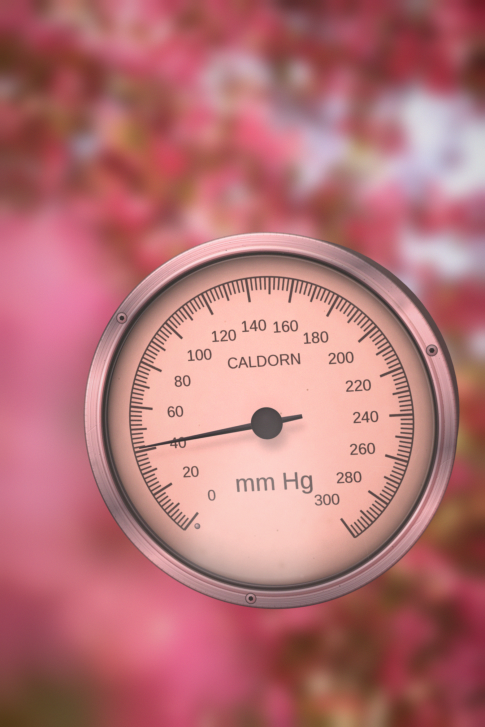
42 mmHg
